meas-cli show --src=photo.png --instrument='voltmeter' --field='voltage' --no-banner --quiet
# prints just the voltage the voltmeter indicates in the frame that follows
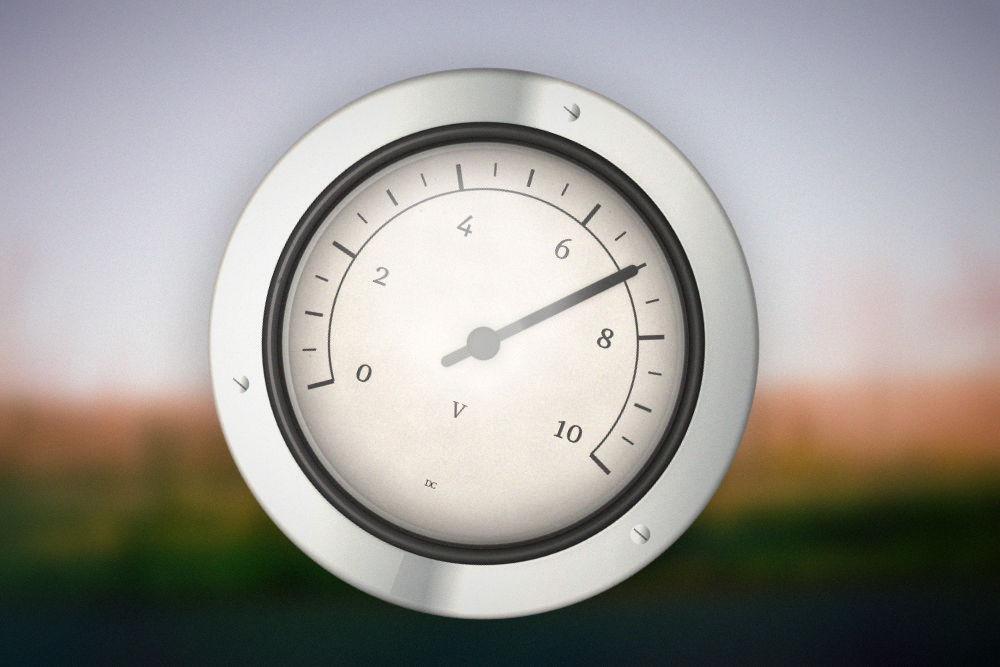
7 V
